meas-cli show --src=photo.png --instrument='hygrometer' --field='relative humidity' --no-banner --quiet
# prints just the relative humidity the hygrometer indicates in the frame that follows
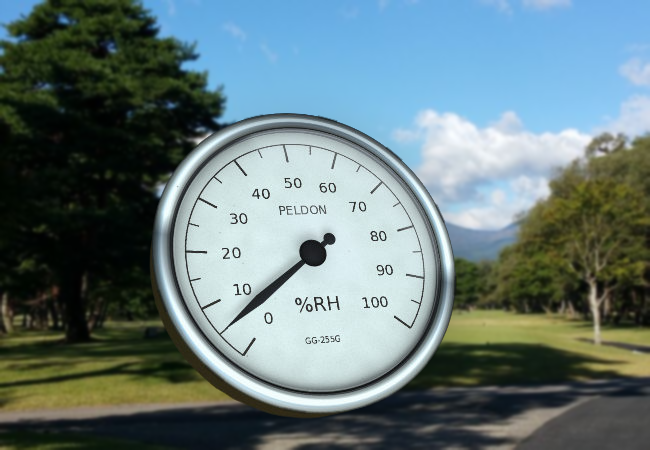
5 %
